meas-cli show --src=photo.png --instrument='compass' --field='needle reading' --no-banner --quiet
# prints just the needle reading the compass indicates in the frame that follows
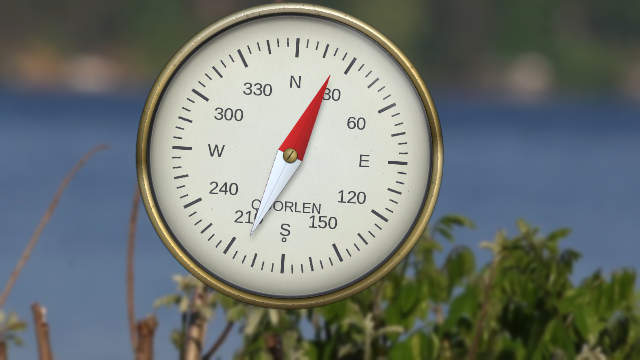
22.5 °
